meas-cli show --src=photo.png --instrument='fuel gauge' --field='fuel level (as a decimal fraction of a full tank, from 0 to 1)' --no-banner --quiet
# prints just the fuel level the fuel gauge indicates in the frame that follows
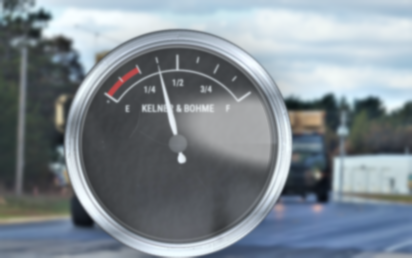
0.375
